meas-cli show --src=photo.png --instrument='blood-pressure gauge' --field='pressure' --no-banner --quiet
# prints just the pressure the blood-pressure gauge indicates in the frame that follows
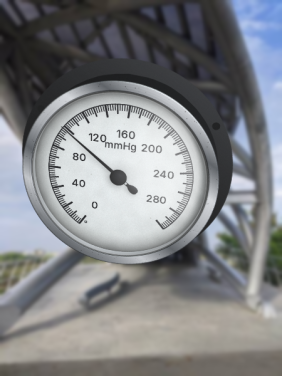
100 mmHg
